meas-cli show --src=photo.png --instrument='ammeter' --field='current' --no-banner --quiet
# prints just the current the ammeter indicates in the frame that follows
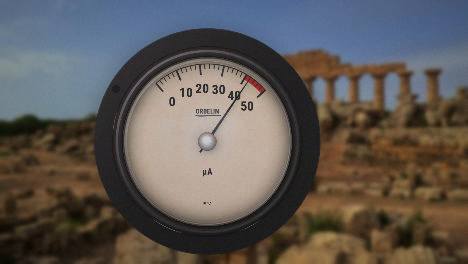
42 µA
